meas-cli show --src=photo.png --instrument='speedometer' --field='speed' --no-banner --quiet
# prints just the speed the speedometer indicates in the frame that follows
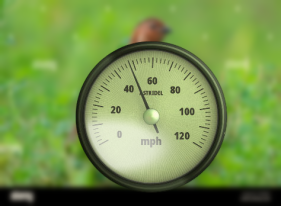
48 mph
